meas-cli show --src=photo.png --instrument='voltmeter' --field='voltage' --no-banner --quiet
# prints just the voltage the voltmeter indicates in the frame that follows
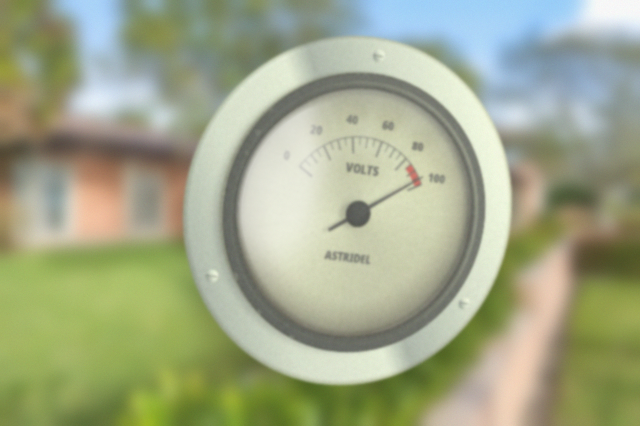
95 V
